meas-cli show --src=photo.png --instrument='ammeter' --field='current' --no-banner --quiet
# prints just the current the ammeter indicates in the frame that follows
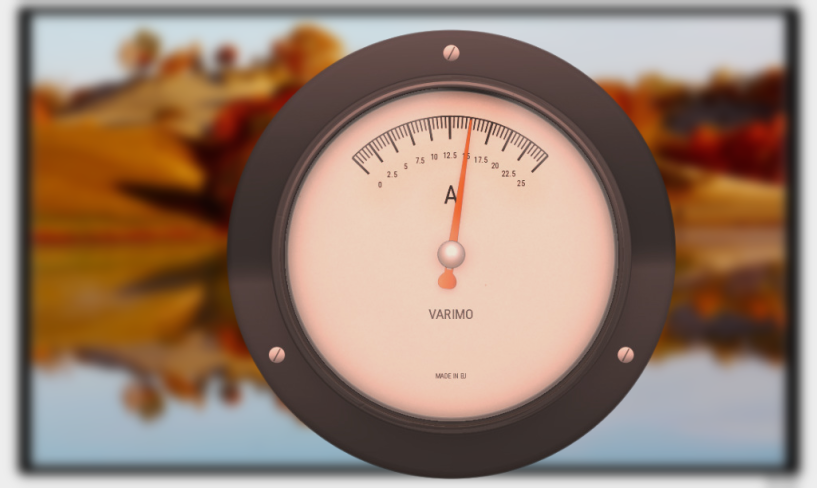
15 A
